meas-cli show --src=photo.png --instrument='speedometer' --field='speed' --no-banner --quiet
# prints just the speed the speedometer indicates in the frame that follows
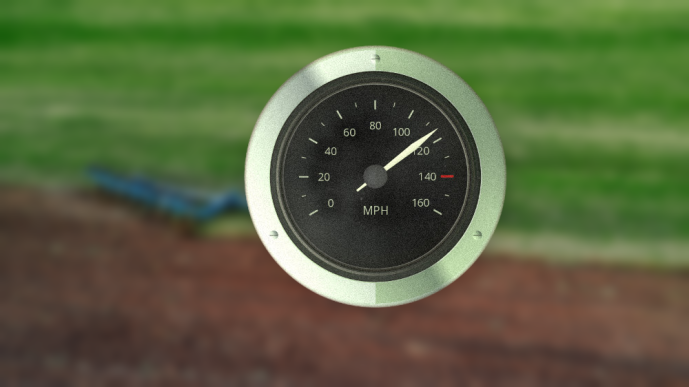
115 mph
